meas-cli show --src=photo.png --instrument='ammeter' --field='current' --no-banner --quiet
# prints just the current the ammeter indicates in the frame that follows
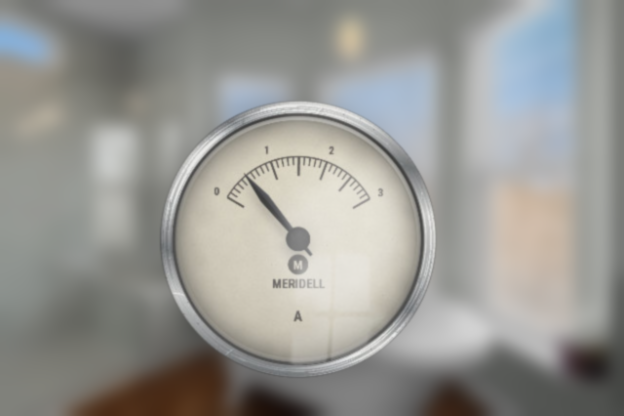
0.5 A
